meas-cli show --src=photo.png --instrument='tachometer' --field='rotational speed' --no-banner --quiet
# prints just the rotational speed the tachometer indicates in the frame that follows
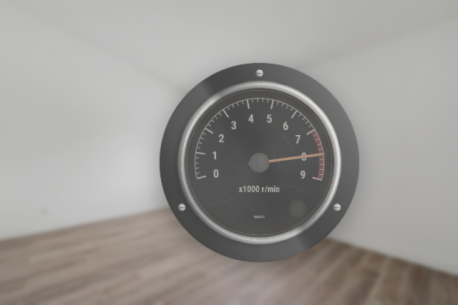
8000 rpm
